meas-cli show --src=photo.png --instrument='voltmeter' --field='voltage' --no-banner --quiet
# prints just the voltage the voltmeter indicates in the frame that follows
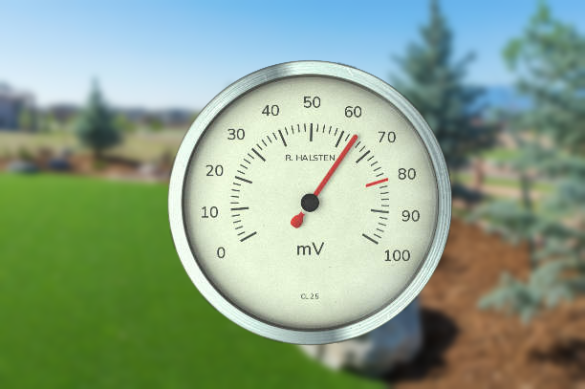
64 mV
